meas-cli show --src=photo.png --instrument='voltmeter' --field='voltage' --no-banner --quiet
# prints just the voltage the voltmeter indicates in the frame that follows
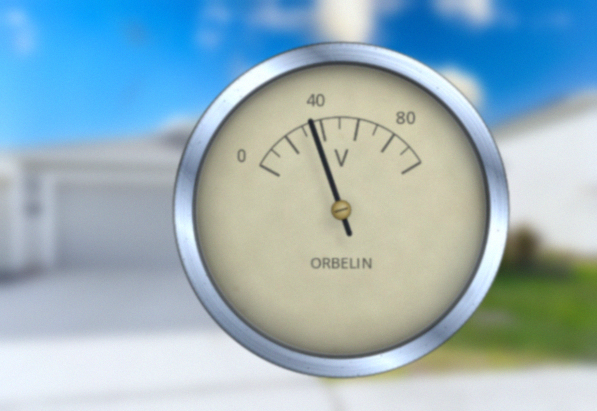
35 V
